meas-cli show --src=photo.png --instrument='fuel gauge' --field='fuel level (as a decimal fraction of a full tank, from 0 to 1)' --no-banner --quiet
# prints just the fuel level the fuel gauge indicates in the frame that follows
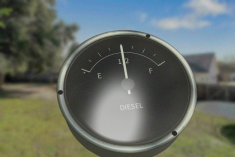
0.5
